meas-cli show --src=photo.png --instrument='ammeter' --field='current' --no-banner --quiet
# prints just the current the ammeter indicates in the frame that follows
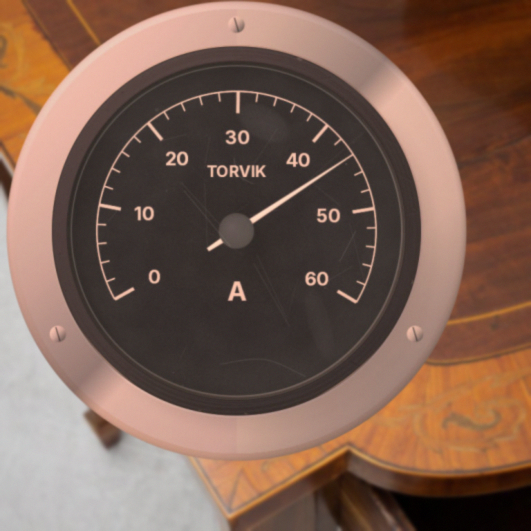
44 A
